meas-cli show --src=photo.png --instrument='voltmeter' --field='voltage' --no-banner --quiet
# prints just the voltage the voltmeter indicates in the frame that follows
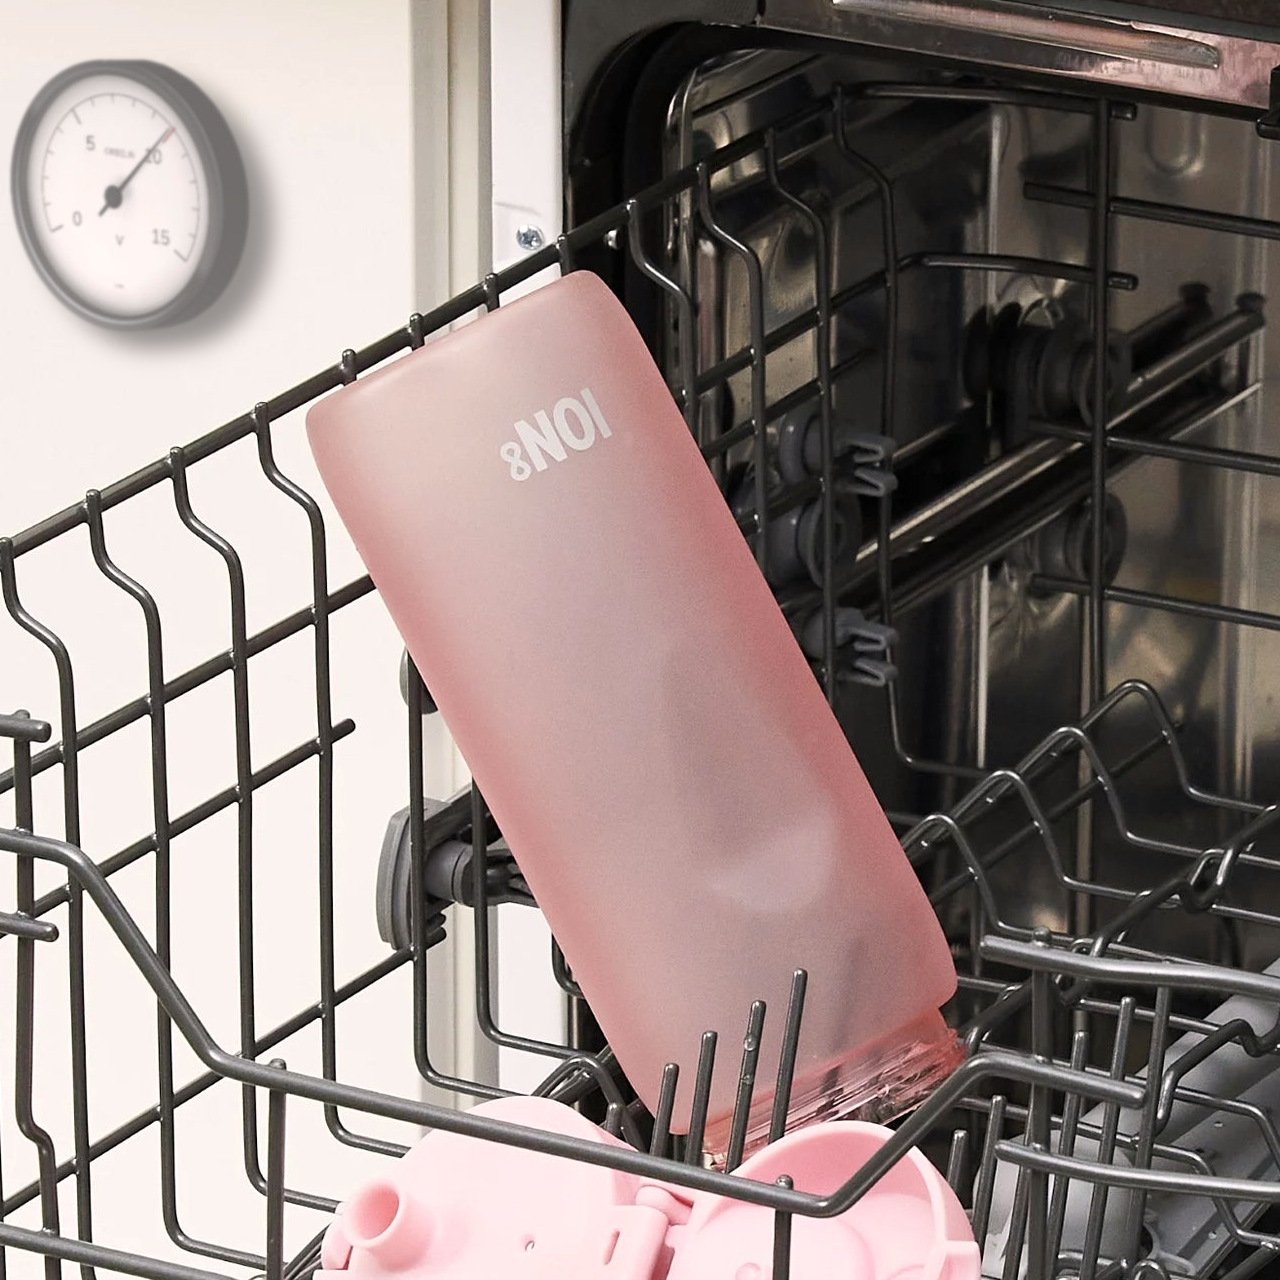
10 V
